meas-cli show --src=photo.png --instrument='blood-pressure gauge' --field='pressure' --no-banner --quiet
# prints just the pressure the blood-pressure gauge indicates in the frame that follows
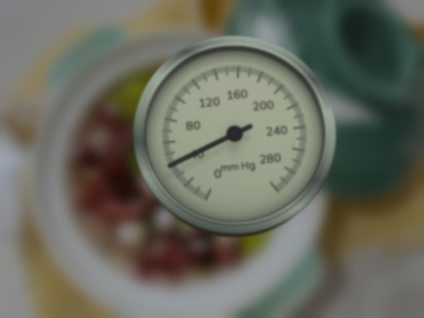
40 mmHg
